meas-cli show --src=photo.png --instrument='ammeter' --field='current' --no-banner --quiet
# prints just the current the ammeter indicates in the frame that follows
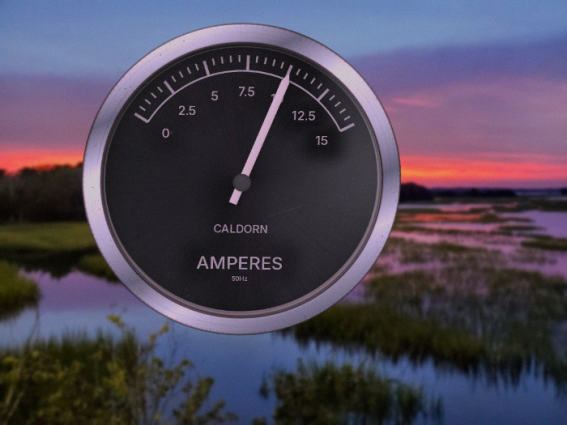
10 A
